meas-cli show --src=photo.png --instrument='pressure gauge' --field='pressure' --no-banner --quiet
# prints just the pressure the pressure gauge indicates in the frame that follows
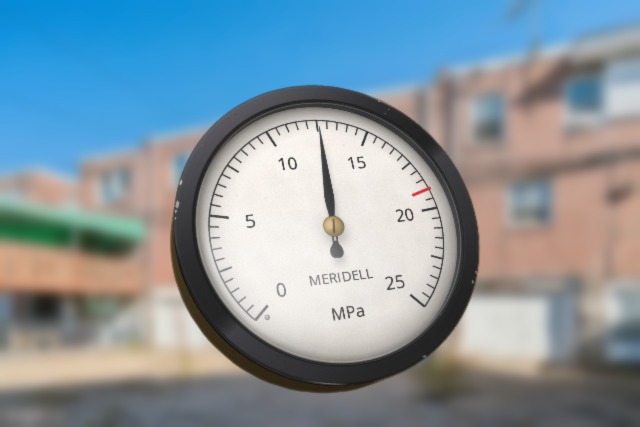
12.5 MPa
